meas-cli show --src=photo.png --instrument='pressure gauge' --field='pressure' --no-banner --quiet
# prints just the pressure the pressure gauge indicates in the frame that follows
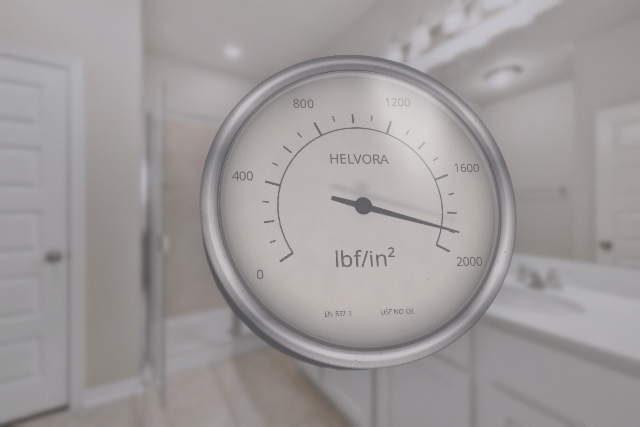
1900 psi
